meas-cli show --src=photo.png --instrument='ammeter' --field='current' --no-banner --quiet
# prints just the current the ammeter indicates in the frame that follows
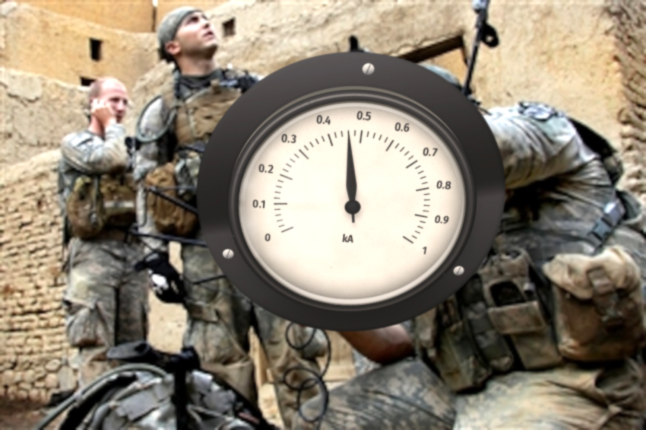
0.46 kA
